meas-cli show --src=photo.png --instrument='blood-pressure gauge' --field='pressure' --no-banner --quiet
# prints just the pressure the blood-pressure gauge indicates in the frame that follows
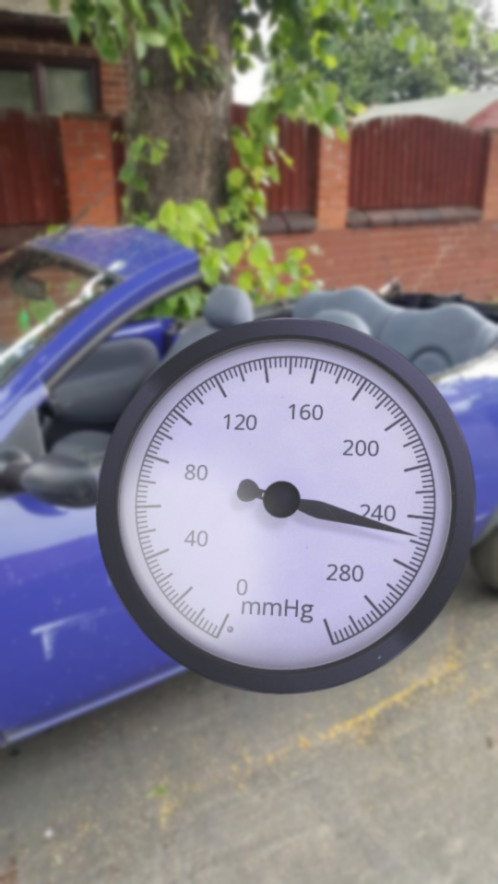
248 mmHg
